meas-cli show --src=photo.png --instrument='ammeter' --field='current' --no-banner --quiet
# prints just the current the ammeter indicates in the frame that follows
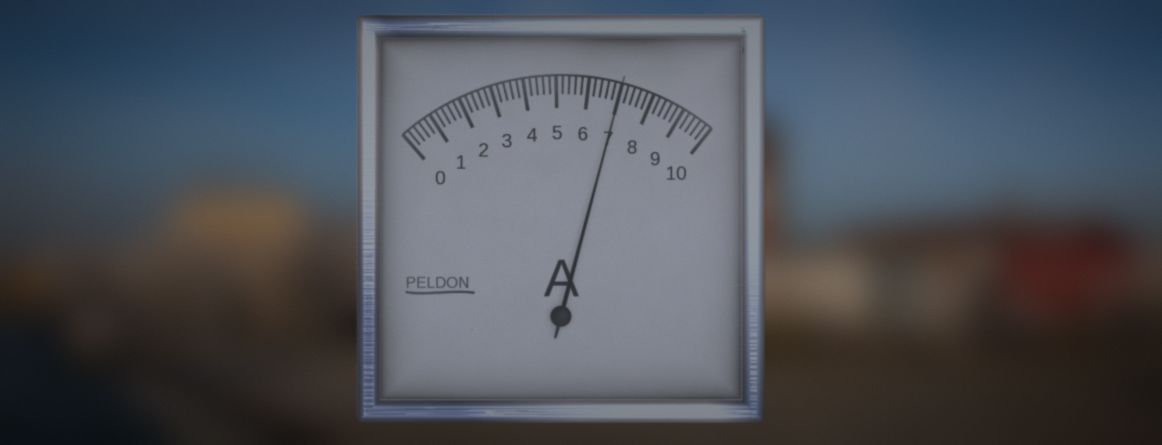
7 A
